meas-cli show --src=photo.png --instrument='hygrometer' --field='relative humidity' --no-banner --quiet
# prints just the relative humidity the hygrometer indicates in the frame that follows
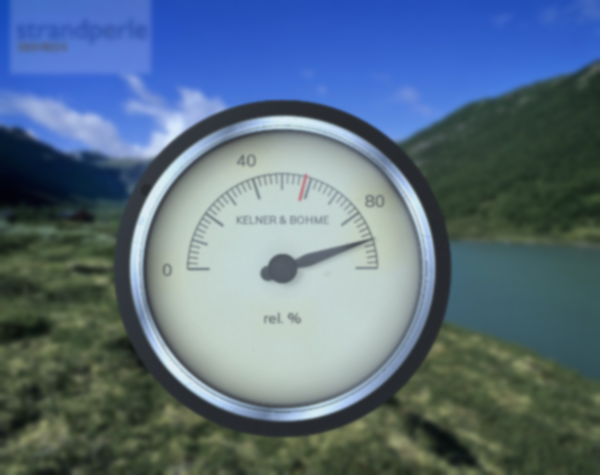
90 %
